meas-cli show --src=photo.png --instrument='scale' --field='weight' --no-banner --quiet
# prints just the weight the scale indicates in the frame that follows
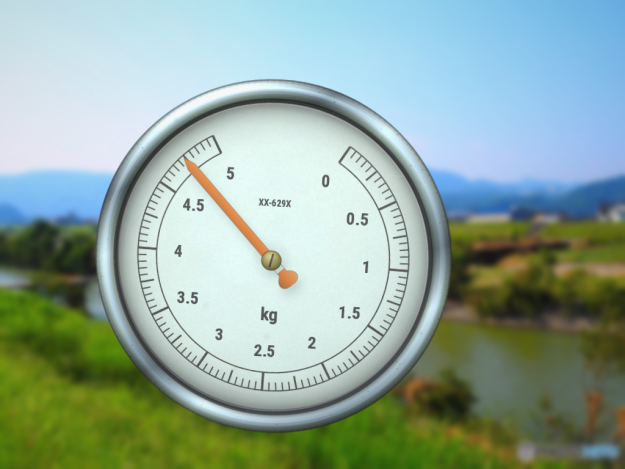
4.75 kg
